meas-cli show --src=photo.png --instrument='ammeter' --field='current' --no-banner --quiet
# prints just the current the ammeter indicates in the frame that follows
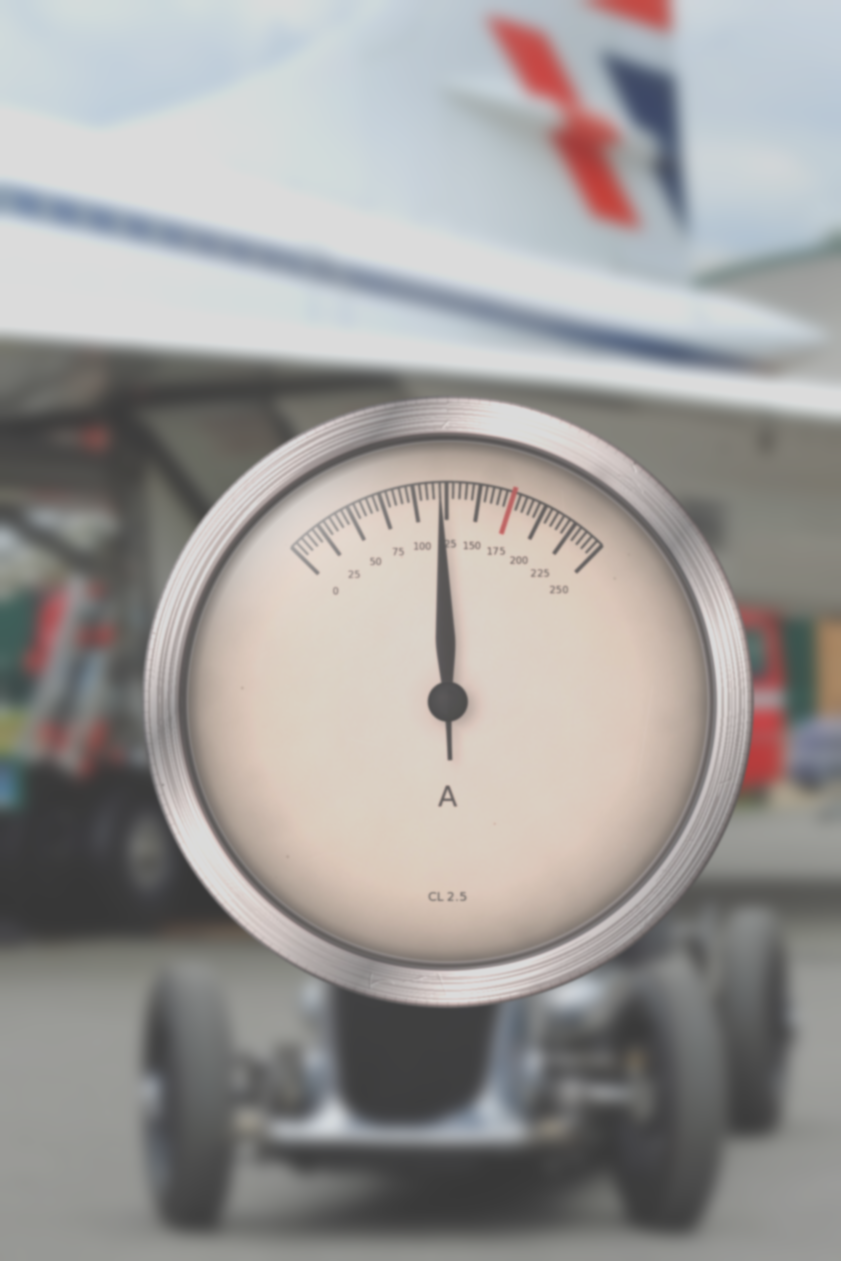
120 A
